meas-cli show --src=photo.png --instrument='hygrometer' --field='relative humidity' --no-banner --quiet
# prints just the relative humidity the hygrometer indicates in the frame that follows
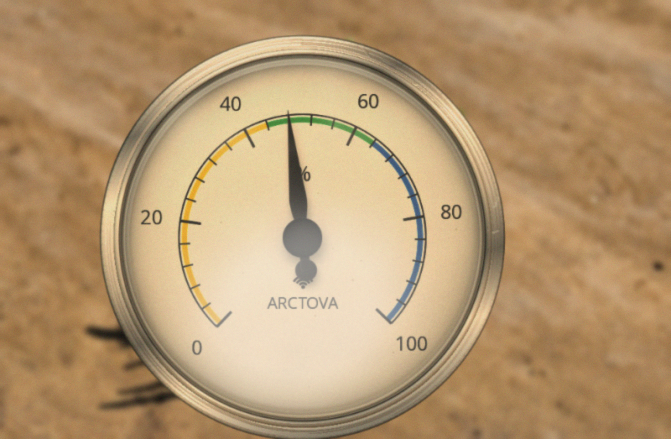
48 %
